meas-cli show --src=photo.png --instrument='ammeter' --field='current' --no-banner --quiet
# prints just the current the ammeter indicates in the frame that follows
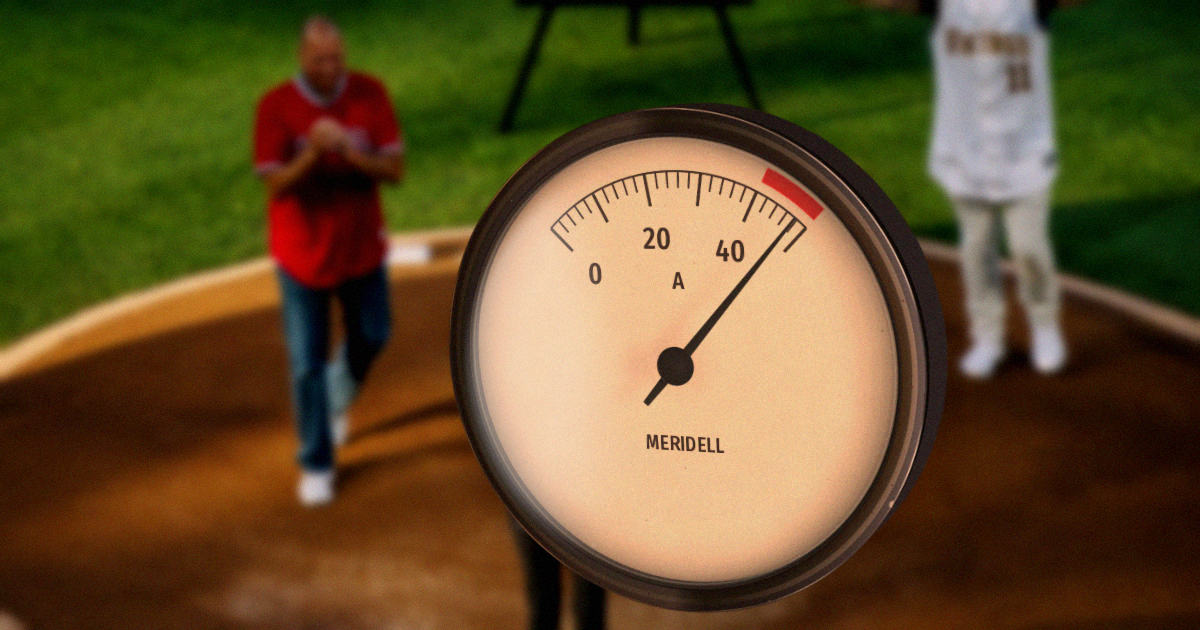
48 A
